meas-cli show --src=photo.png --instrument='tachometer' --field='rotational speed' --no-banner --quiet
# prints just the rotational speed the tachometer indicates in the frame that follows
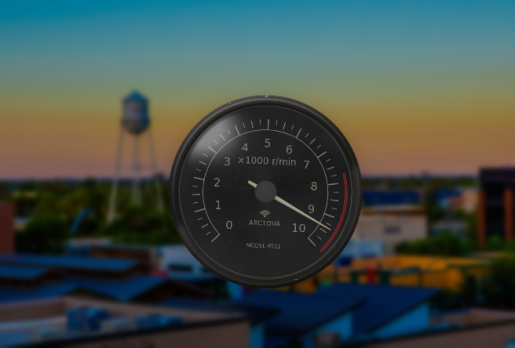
9375 rpm
